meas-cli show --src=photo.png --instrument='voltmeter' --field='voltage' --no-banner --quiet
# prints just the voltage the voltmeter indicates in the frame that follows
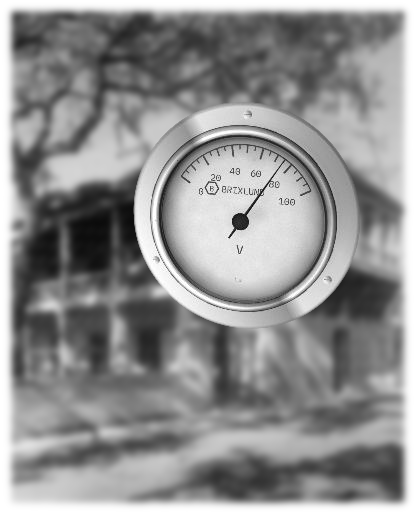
75 V
